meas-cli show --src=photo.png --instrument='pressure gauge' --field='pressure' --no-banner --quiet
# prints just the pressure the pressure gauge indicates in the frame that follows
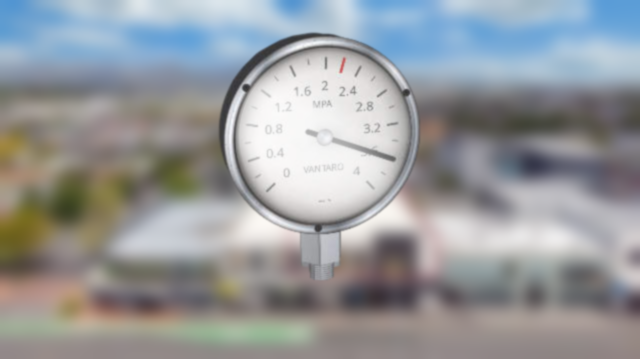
3.6 MPa
